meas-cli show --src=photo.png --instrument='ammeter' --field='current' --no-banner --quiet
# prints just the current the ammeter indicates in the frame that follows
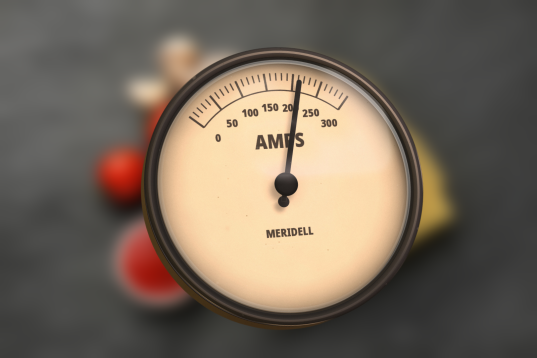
210 A
